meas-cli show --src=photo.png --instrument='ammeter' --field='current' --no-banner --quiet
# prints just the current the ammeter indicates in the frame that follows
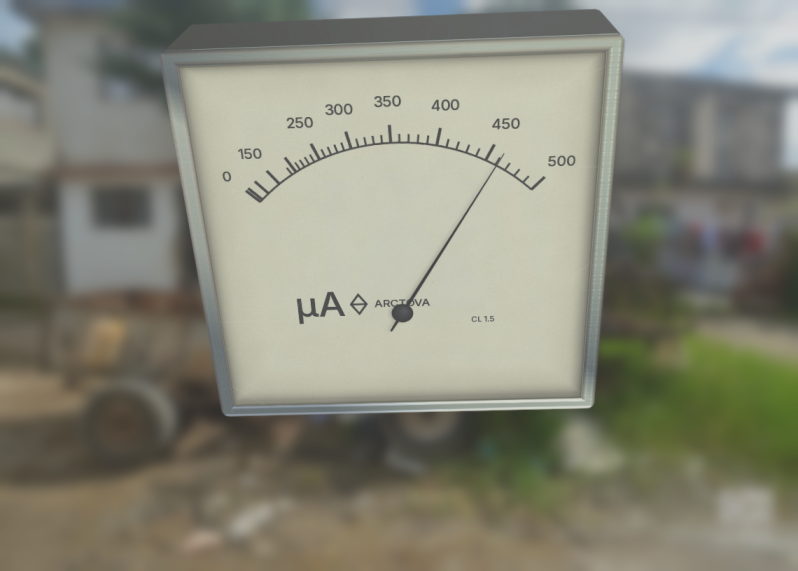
460 µA
